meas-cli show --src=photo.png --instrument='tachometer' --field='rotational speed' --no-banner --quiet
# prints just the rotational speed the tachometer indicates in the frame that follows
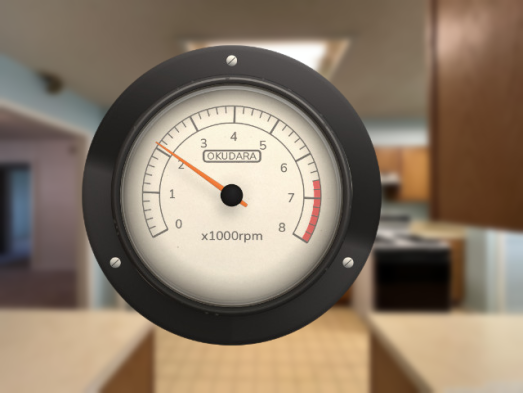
2100 rpm
